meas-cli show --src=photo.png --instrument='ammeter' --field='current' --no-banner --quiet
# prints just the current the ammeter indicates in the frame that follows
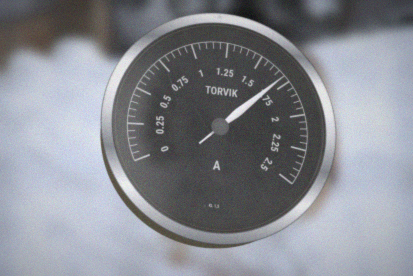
1.7 A
